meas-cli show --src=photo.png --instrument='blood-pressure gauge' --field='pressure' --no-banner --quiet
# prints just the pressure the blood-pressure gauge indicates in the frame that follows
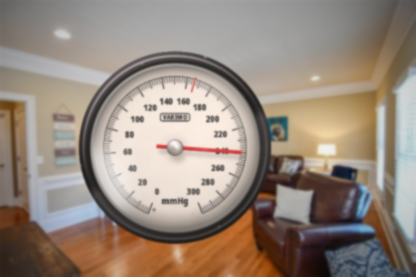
240 mmHg
